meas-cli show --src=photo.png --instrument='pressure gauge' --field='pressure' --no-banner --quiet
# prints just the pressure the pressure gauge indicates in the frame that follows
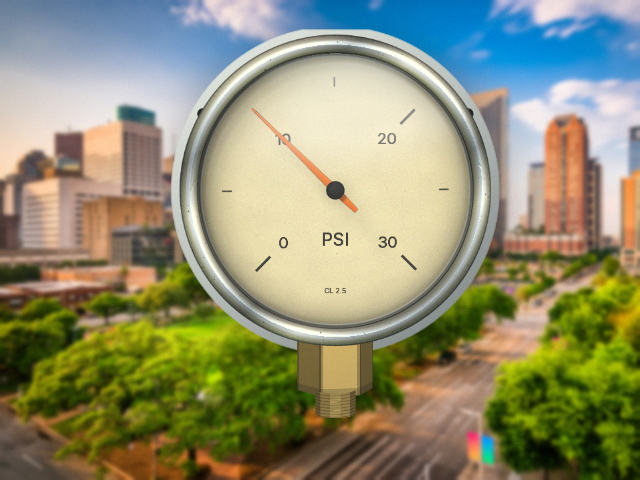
10 psi
